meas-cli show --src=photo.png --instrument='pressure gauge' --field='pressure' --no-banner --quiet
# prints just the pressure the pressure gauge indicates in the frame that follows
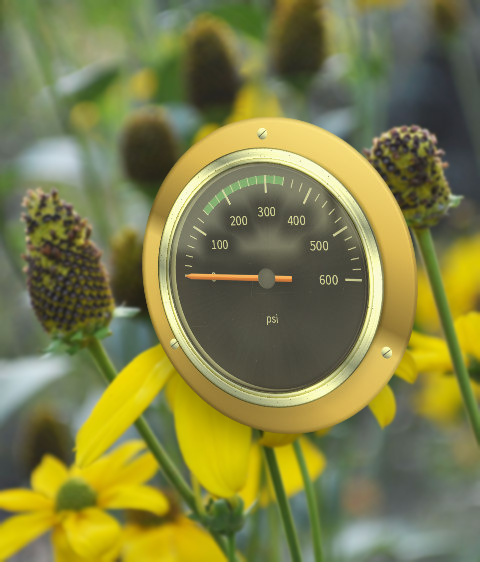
0 psi
